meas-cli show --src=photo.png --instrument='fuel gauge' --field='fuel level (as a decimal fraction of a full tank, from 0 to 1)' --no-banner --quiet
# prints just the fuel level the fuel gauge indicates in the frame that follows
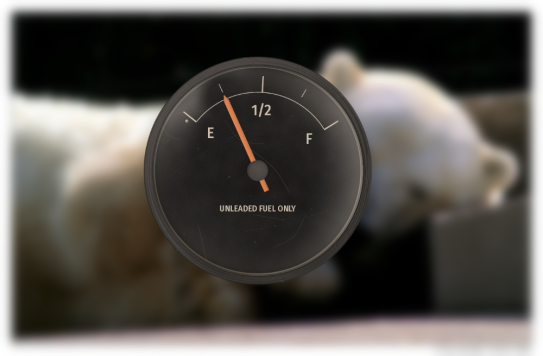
0.25
